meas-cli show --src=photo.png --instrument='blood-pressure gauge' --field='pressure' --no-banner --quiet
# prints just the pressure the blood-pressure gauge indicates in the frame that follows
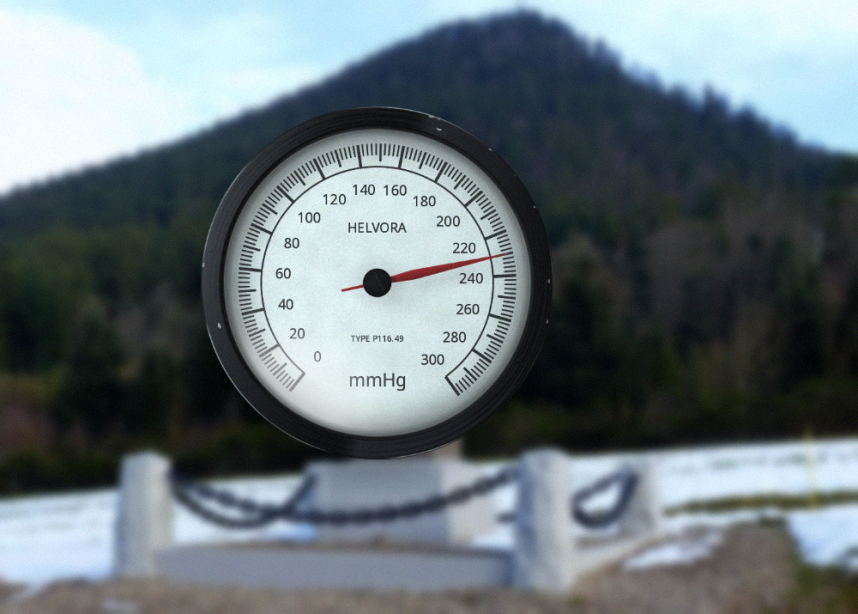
230 mmHg
